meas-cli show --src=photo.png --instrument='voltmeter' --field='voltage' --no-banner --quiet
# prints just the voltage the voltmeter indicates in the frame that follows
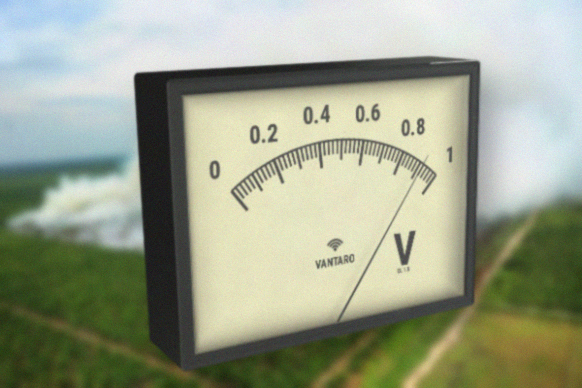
0.9 V
